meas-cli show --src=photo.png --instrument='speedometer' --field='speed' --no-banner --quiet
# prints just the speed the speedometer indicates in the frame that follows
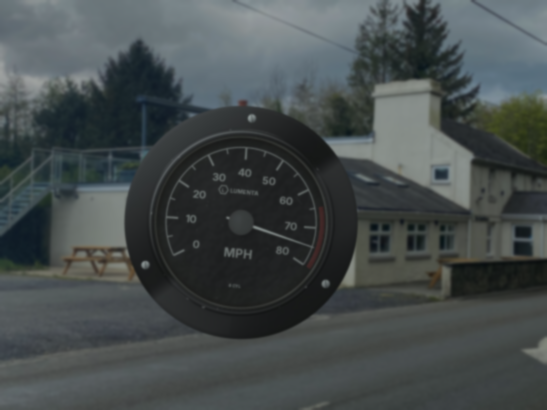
75 mph
